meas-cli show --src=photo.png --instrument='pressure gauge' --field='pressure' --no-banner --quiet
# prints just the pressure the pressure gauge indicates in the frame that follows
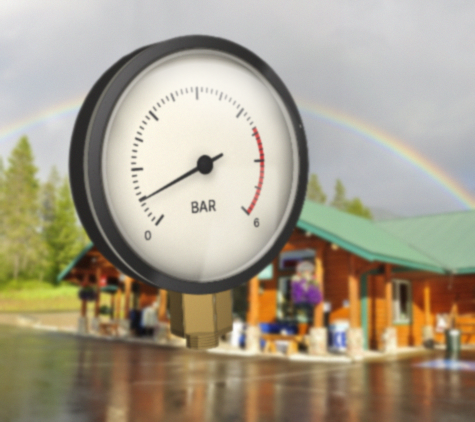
0.5 bar
